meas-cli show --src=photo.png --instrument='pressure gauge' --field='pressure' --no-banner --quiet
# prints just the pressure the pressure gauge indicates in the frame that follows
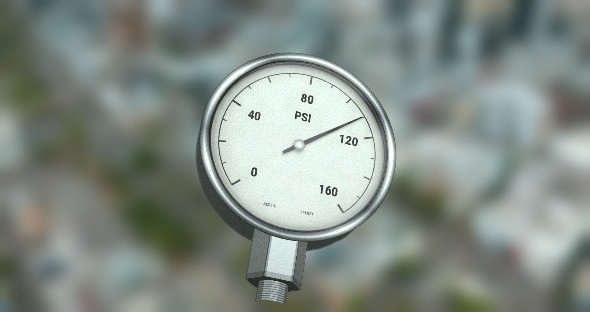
110 psi
